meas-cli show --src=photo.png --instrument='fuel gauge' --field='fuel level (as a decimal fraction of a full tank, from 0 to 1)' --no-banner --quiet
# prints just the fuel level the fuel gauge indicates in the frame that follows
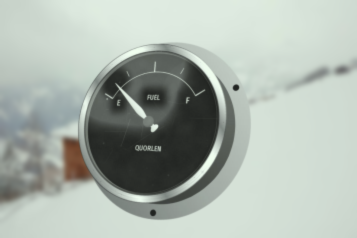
0.125
